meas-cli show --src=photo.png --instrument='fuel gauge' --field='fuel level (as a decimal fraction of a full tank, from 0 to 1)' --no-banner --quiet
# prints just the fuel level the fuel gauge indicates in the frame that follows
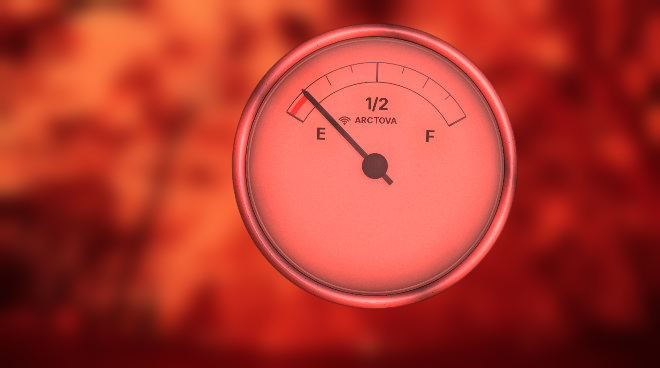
0.125
